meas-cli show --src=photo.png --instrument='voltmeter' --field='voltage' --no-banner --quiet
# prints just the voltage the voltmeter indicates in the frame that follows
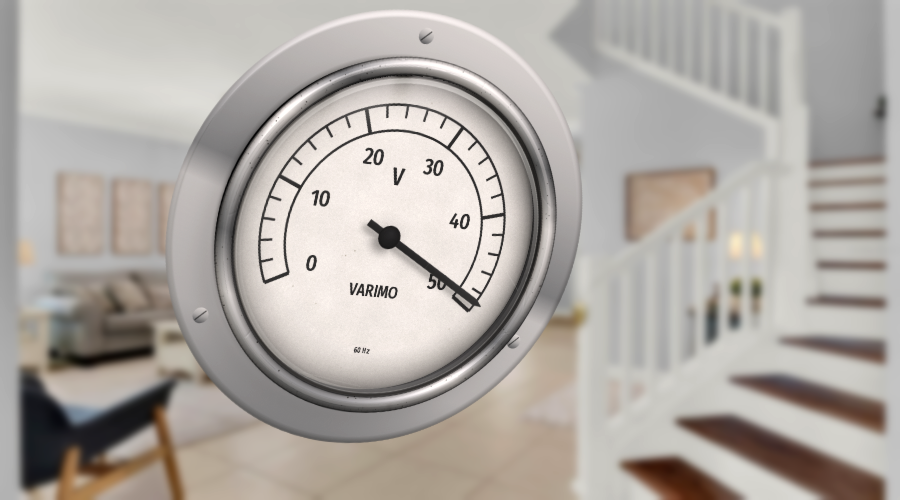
49 V
